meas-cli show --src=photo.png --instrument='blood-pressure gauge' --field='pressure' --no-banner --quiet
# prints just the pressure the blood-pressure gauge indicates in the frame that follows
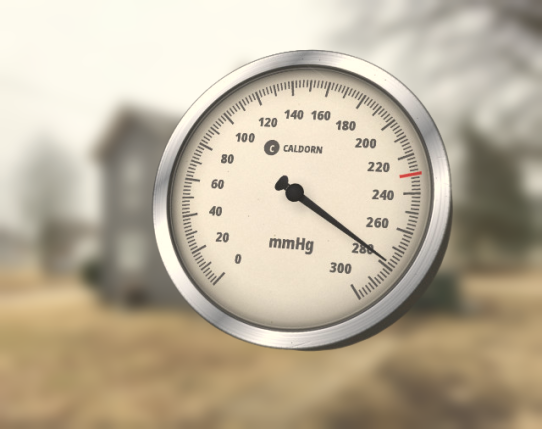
278 mmHg
